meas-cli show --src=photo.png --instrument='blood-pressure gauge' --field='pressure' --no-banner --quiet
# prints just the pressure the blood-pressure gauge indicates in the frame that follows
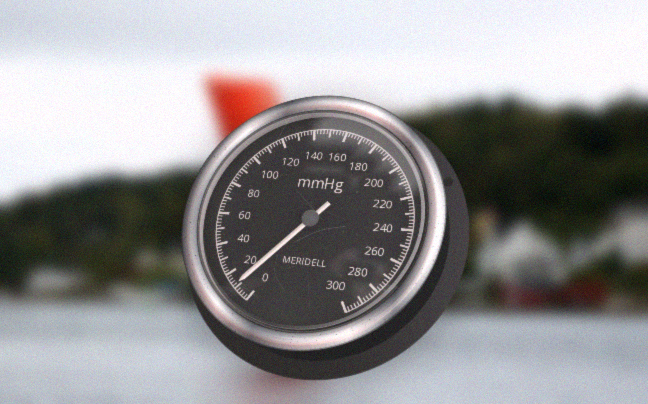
10 mmHg
